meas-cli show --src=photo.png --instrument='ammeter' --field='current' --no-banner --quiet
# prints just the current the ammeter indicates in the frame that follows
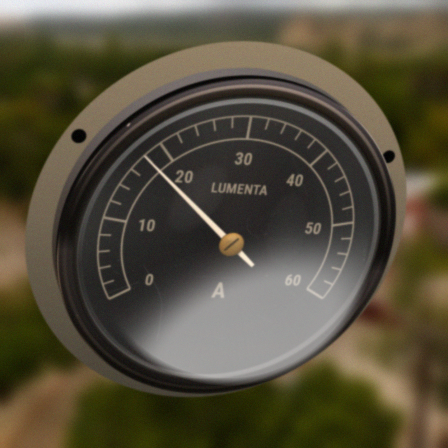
18 A
